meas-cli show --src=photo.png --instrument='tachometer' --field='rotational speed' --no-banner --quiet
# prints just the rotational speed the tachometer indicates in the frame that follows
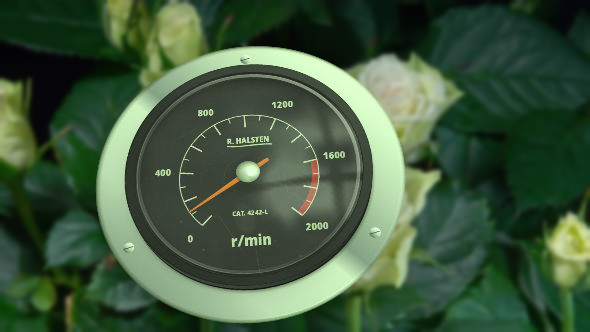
100 rpm
